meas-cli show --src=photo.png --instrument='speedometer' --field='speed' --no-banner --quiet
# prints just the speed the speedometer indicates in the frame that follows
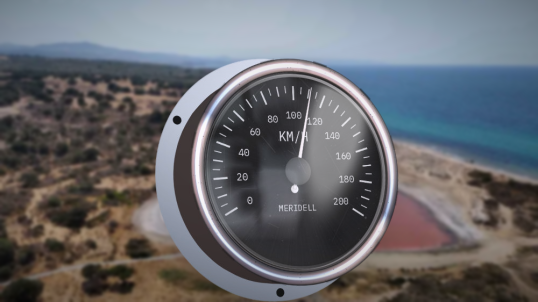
110 km/h
